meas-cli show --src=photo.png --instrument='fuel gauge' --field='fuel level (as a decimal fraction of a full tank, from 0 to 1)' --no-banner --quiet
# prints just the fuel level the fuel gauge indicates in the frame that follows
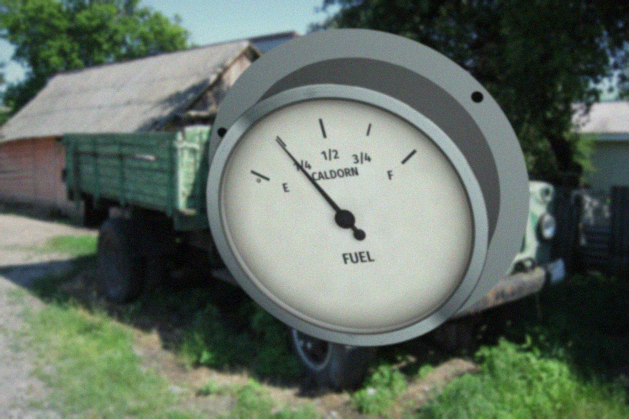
0.25
